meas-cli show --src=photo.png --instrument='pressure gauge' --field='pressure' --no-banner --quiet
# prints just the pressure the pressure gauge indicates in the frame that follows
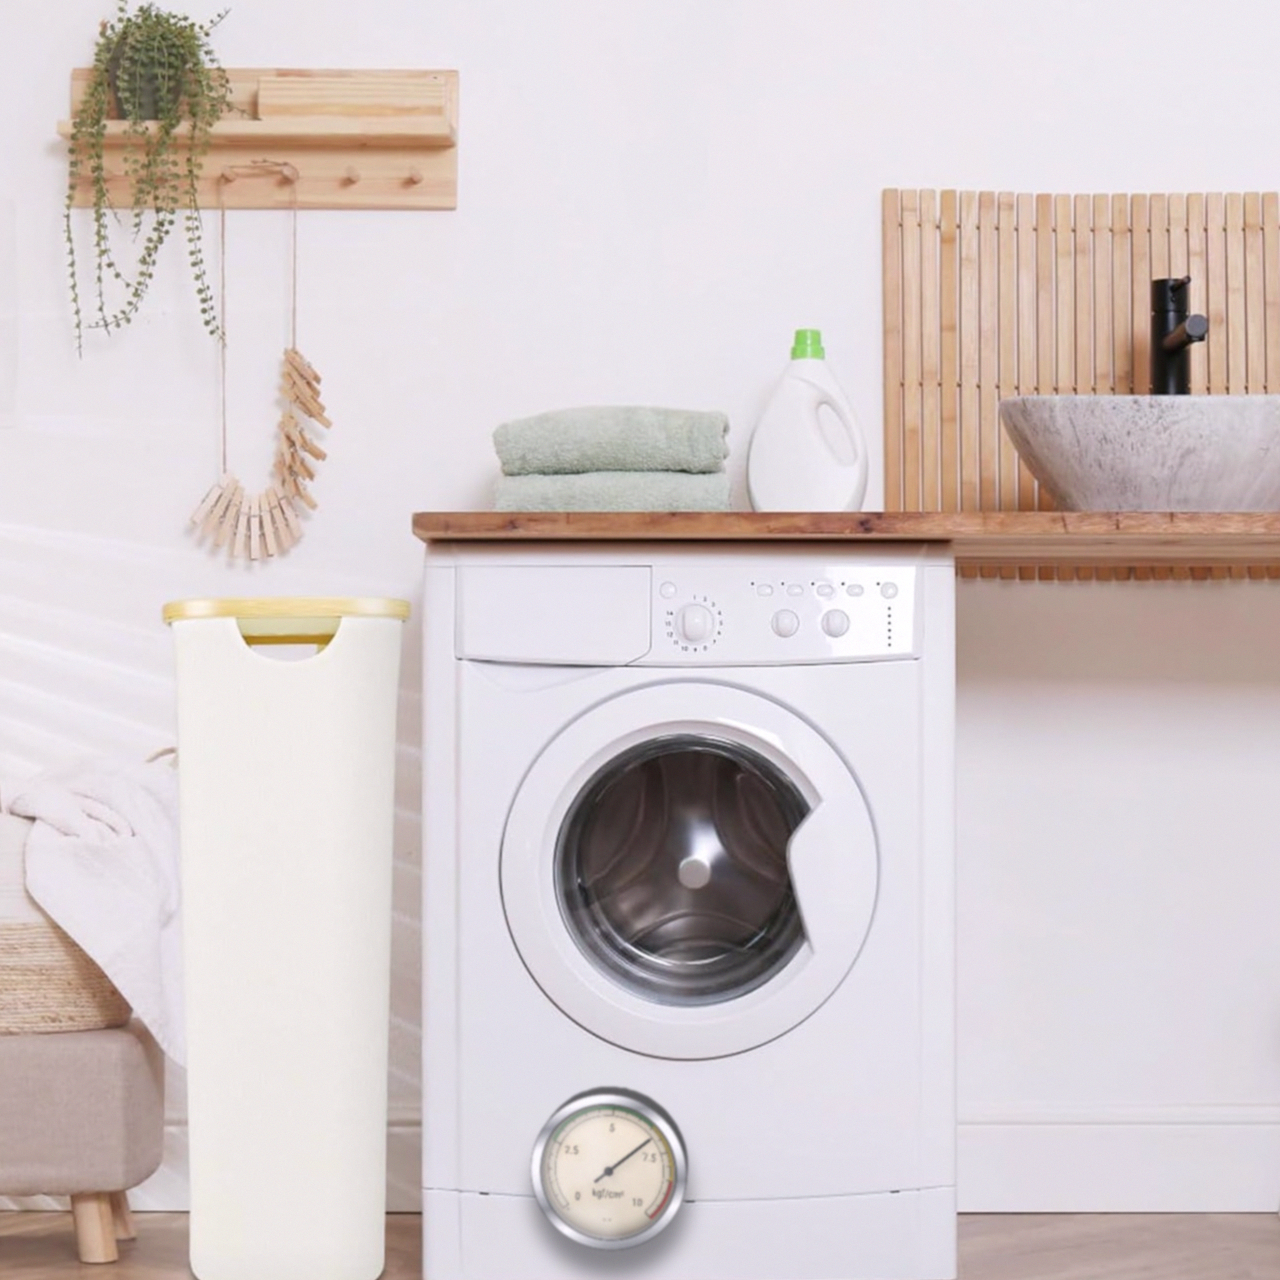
6.75 kg/cm²
